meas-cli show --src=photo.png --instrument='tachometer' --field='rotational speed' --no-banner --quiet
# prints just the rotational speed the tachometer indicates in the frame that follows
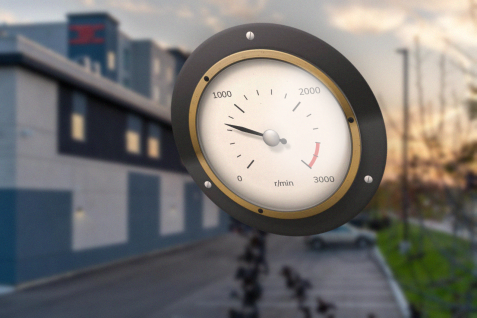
700 rpm
